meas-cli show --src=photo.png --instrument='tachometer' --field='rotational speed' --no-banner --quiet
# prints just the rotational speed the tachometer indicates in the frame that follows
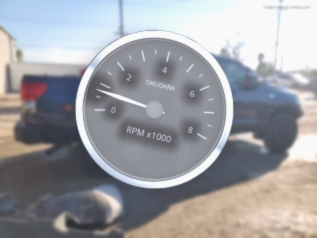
750 rpm
